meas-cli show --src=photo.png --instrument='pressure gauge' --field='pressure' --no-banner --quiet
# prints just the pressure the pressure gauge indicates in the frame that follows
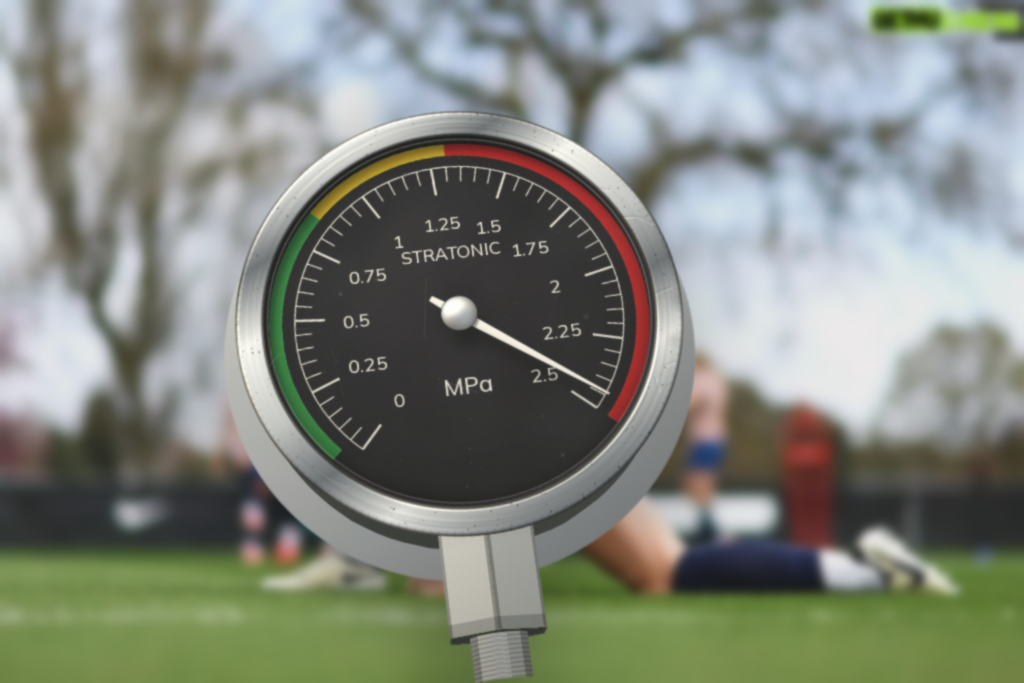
2.45 MPa
